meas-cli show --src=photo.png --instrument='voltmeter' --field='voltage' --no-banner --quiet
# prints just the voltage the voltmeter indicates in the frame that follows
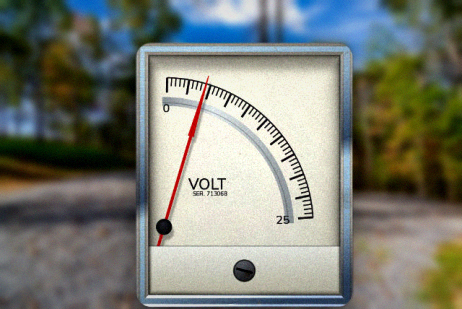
4.5 V
